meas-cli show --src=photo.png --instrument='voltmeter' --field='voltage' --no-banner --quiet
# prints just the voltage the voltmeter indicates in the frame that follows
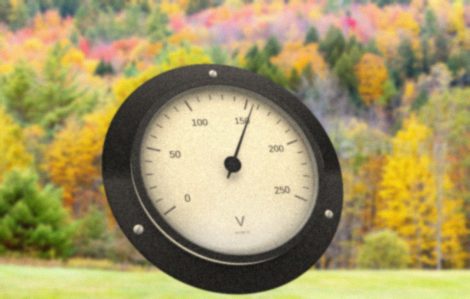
155 V
